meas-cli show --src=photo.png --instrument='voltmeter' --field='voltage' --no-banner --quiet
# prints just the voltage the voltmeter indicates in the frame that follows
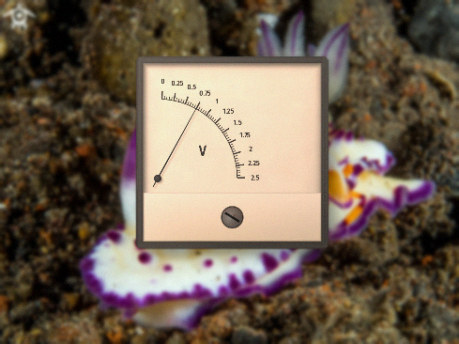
0.75 V
